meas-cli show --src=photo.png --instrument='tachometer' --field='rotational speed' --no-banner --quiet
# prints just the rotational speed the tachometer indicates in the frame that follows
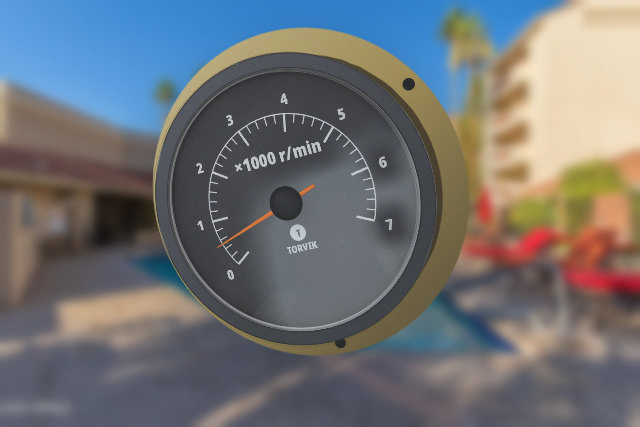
500 rpm
